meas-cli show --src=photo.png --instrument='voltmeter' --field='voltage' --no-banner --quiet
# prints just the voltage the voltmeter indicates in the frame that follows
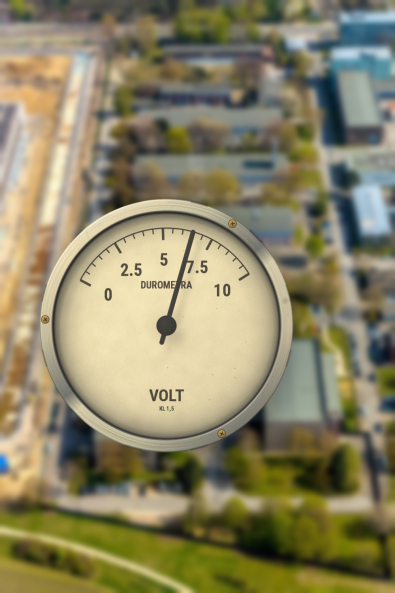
6.5 V
